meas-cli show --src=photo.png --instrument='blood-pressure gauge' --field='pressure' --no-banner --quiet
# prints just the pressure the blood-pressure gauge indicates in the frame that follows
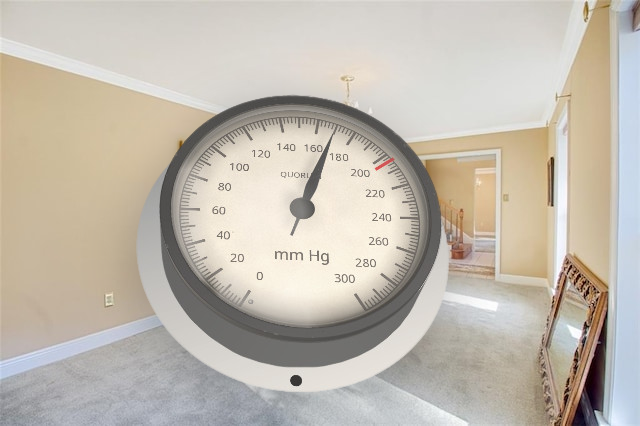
170 mmHg
